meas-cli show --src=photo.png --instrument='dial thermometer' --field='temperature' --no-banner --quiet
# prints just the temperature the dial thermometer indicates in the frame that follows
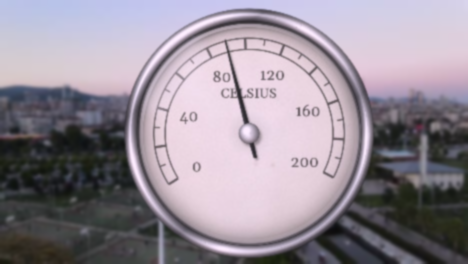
90 °C
